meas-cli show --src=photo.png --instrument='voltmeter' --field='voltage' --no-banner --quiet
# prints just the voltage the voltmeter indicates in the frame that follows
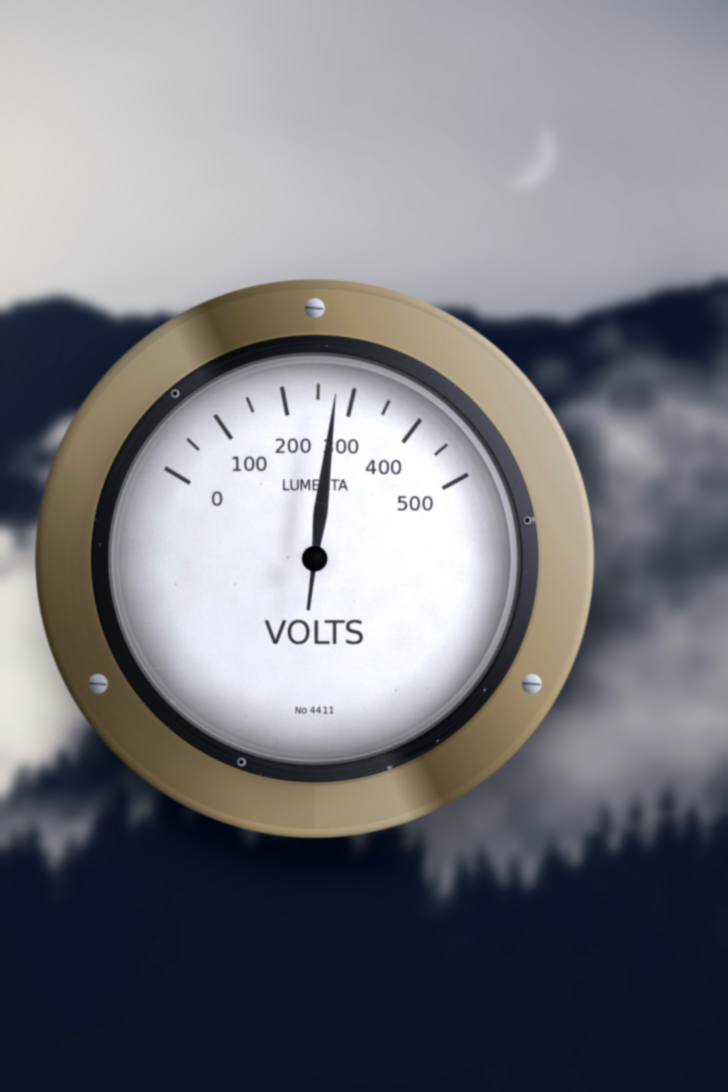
275 V
